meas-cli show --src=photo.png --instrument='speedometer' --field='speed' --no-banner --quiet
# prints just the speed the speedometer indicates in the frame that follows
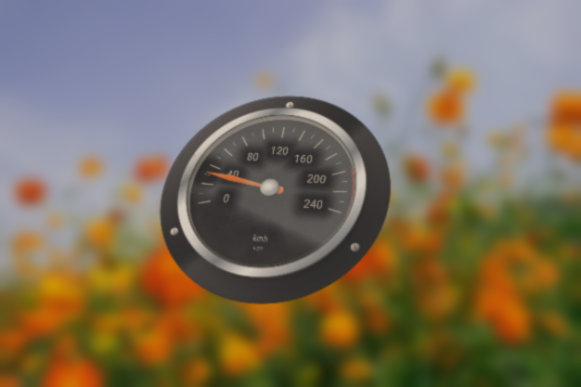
30 km/h
